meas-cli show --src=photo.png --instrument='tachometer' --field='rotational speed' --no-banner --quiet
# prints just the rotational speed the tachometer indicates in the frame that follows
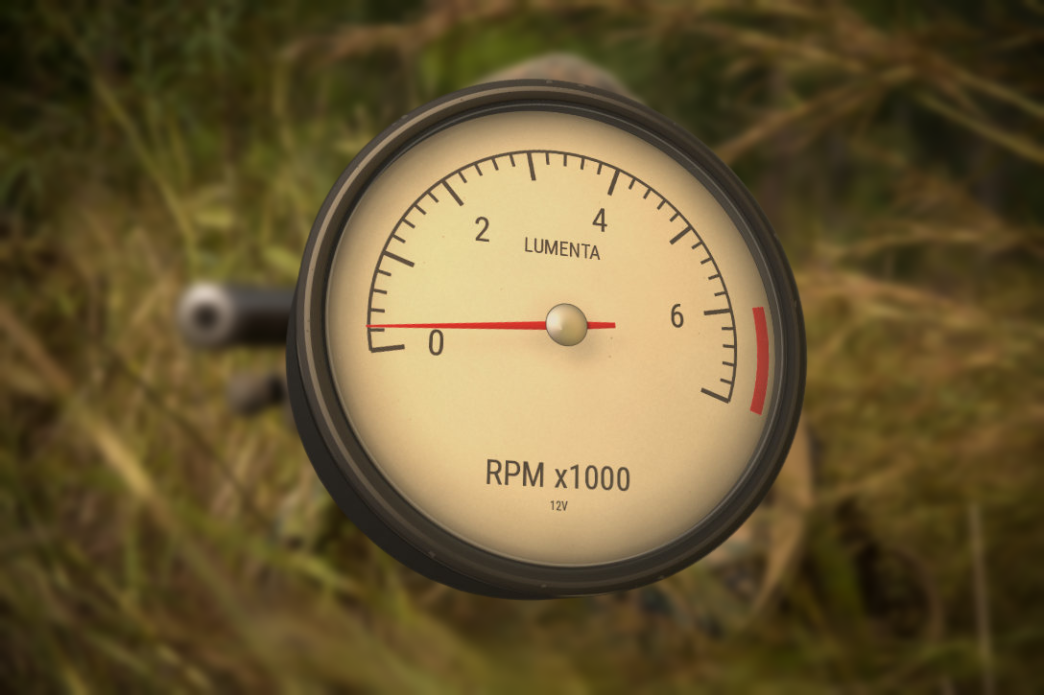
200 rpm
